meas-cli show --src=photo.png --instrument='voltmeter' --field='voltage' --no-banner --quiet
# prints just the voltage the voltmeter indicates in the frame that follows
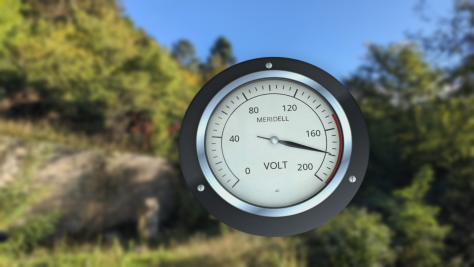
180 V
